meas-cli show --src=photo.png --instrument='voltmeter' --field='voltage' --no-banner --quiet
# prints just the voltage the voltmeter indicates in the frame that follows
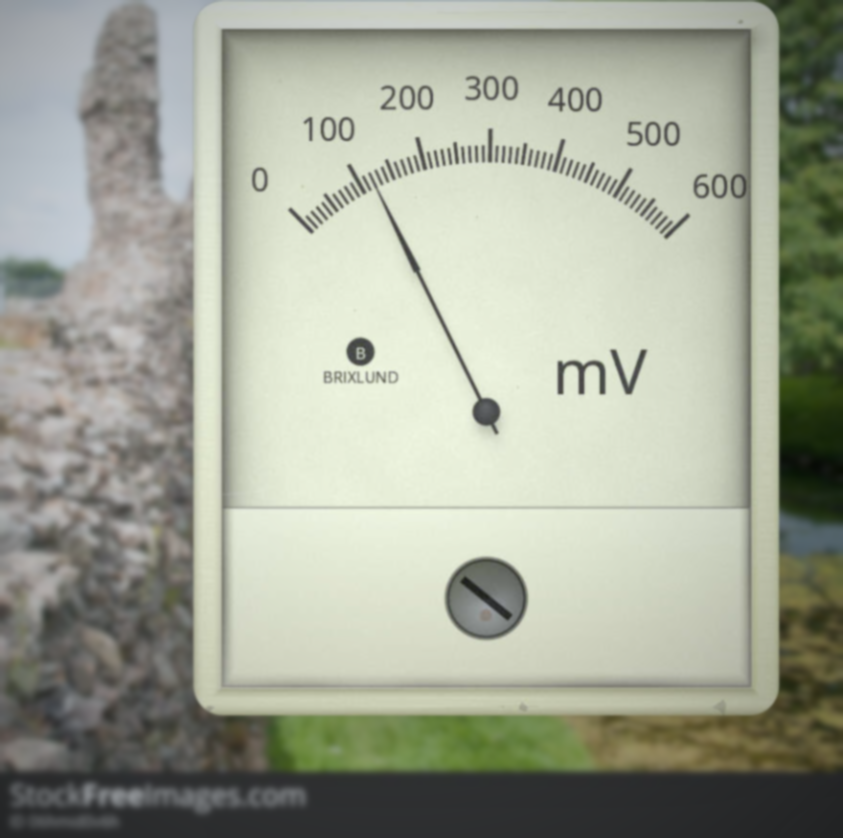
120 mV
